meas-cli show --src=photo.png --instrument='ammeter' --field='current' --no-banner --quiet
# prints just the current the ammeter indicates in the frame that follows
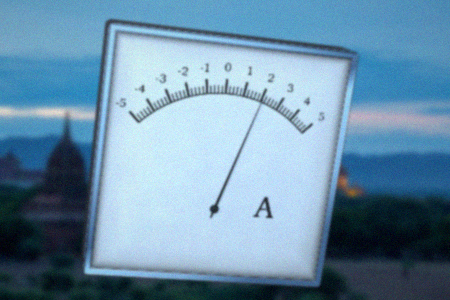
2 A
